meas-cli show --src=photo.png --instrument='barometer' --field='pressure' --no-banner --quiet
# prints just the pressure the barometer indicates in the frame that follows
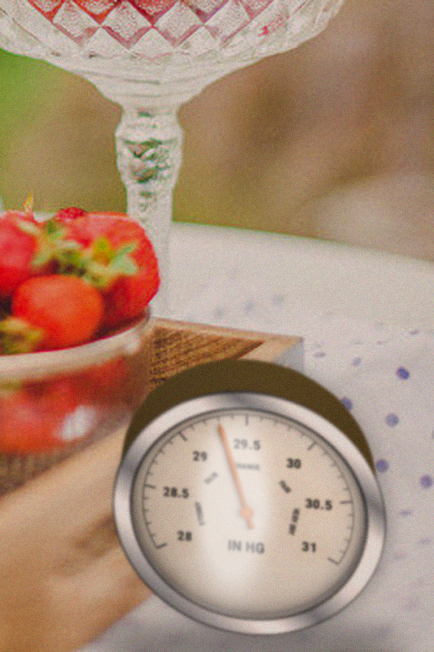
29.3 inHg
